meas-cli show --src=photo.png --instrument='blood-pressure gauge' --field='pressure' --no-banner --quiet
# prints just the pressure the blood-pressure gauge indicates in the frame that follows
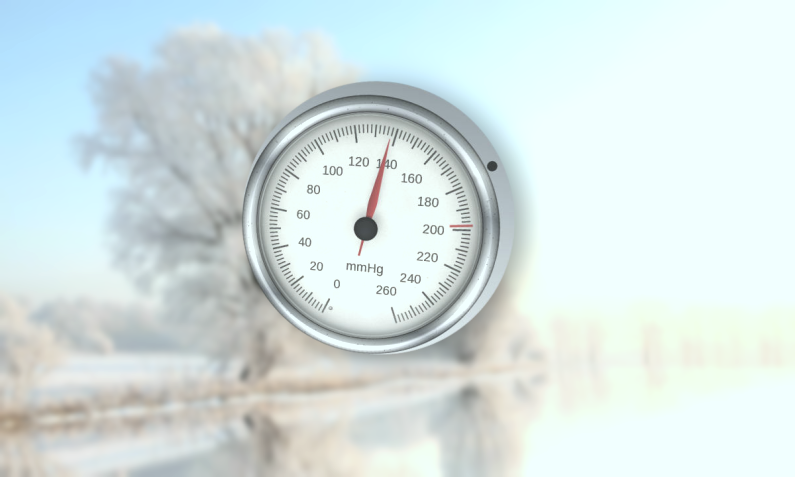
138 mmHg
